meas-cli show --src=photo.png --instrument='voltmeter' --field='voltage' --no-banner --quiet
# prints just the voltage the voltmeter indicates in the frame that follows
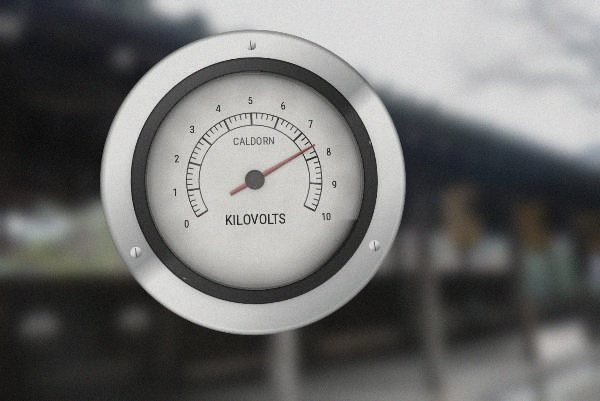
7.6 kV
